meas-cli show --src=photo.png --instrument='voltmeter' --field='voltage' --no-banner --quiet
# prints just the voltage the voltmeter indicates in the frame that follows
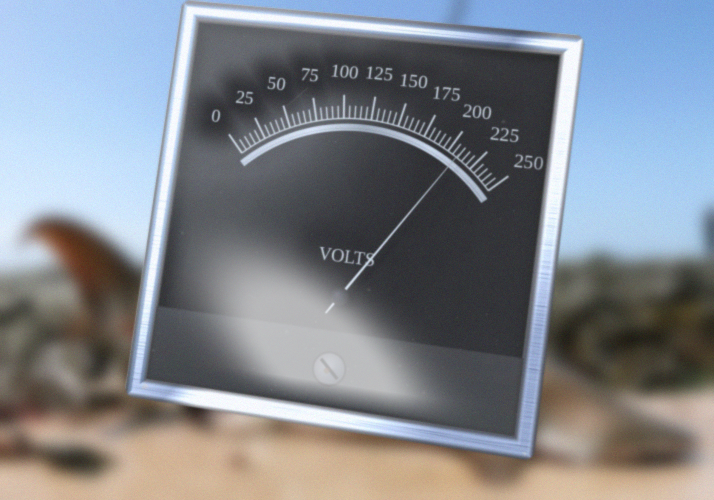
210 V
